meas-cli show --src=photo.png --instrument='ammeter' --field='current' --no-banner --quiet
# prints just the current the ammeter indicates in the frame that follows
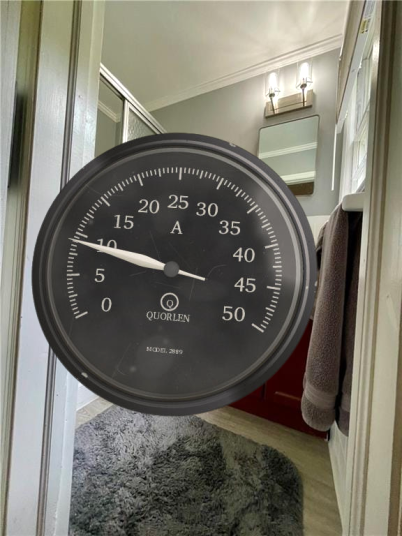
9 A
